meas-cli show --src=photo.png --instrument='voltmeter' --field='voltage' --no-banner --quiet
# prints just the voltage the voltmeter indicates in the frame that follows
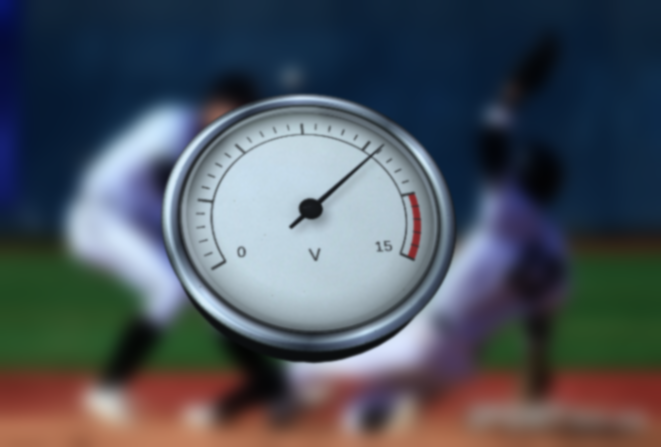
10.5 V
